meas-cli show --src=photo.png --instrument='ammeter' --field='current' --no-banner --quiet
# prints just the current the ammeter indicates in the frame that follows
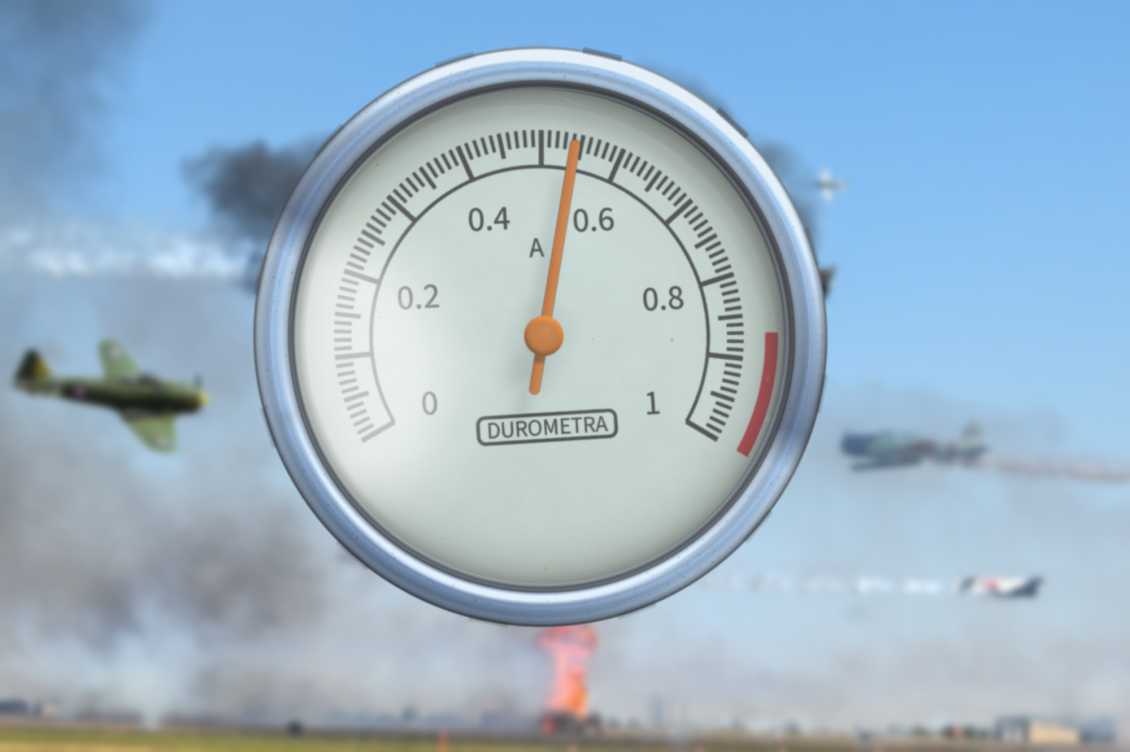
0.54 A
